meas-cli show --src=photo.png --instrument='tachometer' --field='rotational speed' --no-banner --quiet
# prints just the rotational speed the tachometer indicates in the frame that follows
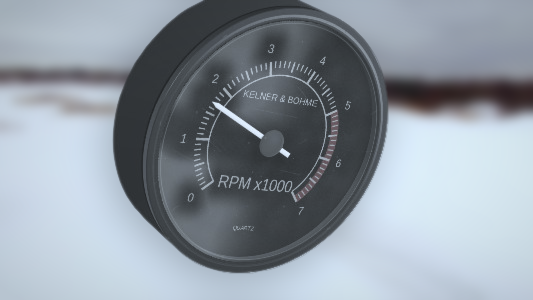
1700 rpm
